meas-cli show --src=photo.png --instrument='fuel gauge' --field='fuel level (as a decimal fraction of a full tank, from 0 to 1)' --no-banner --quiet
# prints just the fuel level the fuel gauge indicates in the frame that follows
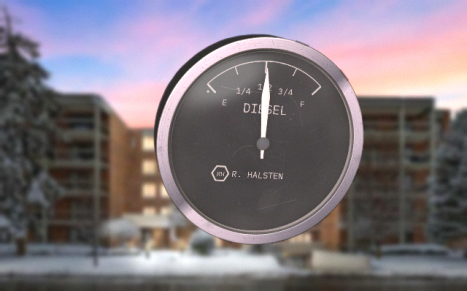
0.5
